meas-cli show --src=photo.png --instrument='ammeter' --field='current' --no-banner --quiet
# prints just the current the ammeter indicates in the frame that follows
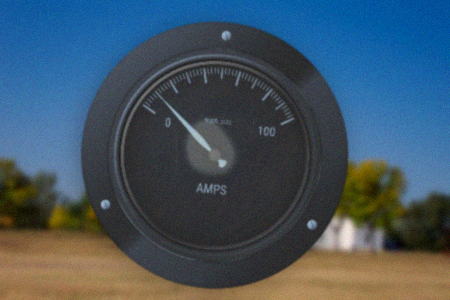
10 A
